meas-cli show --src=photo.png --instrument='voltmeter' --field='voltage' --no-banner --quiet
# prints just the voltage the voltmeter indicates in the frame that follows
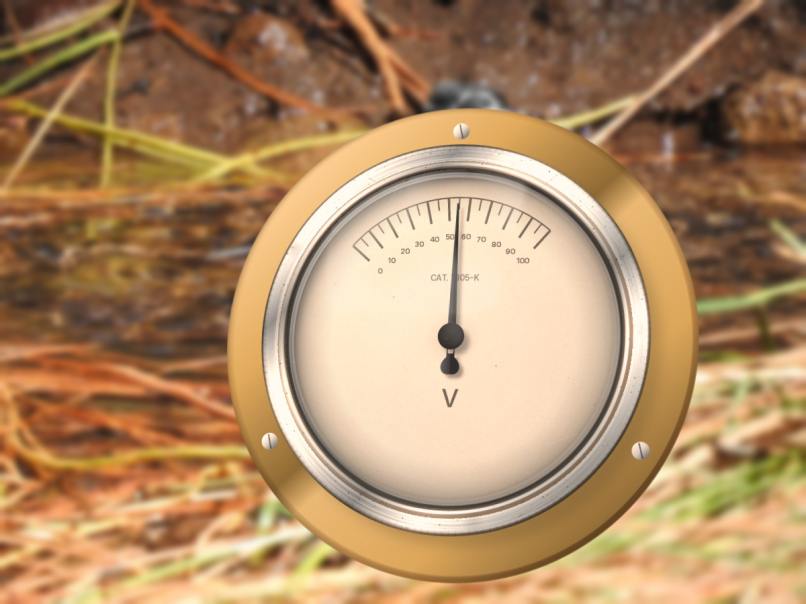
55 V
